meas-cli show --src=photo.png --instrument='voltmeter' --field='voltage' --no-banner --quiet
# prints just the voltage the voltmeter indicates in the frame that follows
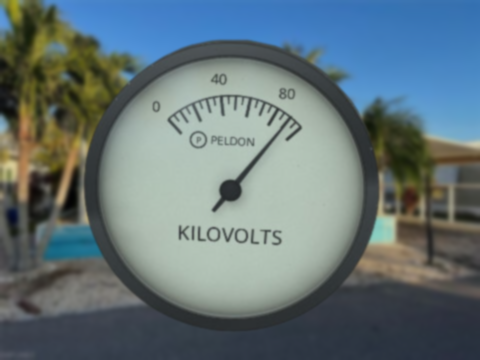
90 kV
